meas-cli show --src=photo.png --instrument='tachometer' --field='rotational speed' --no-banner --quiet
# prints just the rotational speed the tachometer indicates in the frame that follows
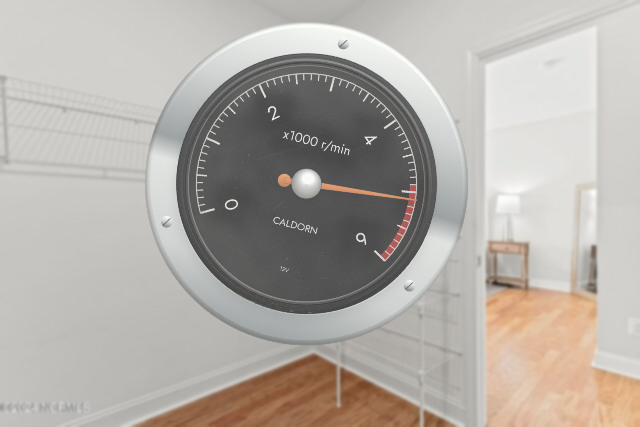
5100 rpm
